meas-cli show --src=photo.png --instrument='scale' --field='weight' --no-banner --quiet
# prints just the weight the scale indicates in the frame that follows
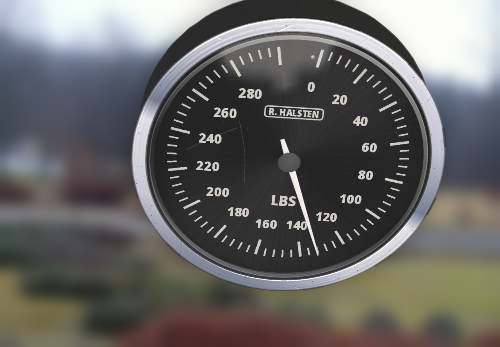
132 lb
